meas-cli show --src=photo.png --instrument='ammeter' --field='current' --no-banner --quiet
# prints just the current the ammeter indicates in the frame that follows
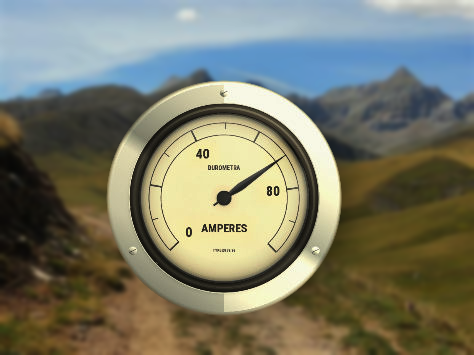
70 A
